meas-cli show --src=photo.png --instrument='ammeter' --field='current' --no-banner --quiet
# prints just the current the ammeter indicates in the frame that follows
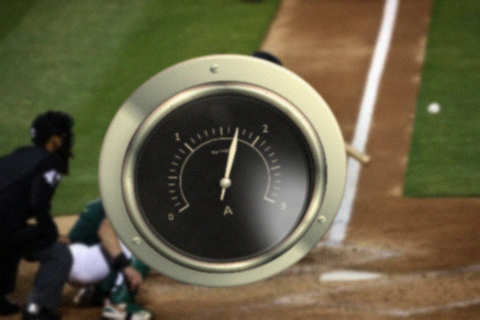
1.7 A
